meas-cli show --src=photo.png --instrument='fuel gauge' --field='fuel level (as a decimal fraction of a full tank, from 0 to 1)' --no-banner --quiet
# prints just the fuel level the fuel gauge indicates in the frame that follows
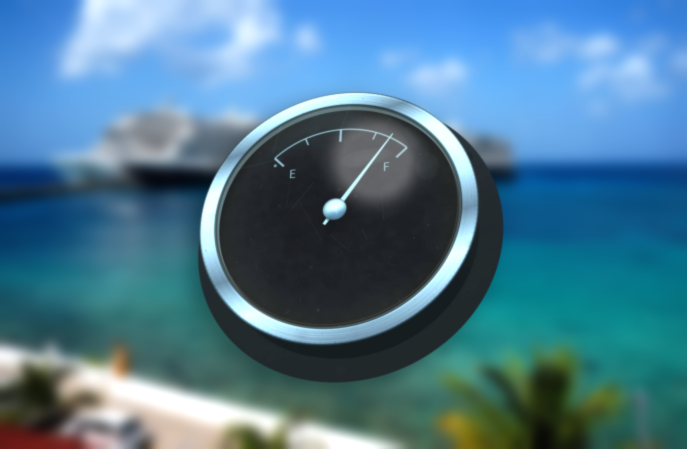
0.875
